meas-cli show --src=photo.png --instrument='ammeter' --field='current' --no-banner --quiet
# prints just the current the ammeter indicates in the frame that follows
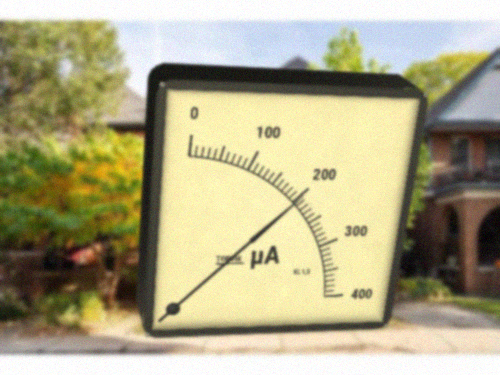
200 µA
